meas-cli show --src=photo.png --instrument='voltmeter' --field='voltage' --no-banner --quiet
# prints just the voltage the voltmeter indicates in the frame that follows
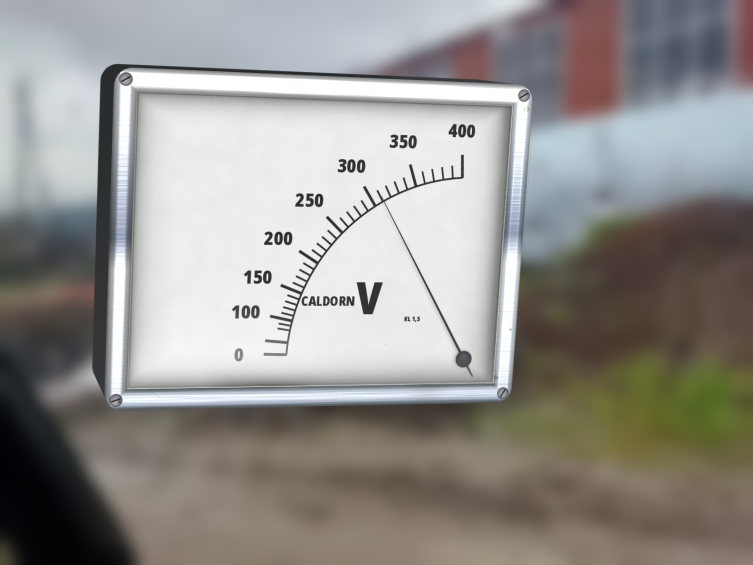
310 V
